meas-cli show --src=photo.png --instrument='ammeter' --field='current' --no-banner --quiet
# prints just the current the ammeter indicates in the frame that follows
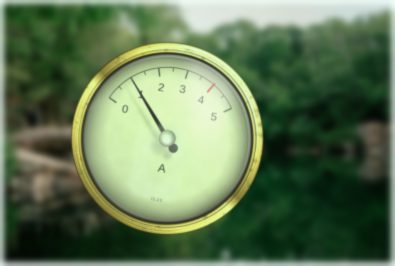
1 A
